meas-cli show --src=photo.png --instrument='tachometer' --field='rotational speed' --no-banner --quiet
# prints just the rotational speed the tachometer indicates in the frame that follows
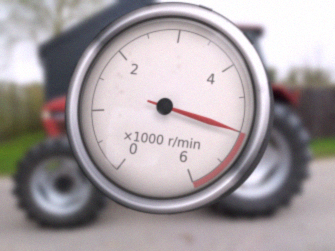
5000 rpm
